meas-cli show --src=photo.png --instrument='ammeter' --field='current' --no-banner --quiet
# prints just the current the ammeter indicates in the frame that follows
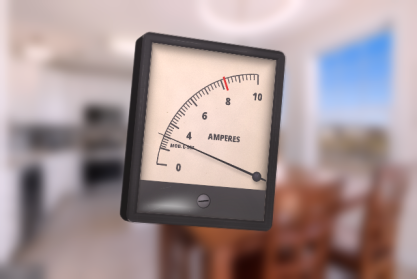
3 A
